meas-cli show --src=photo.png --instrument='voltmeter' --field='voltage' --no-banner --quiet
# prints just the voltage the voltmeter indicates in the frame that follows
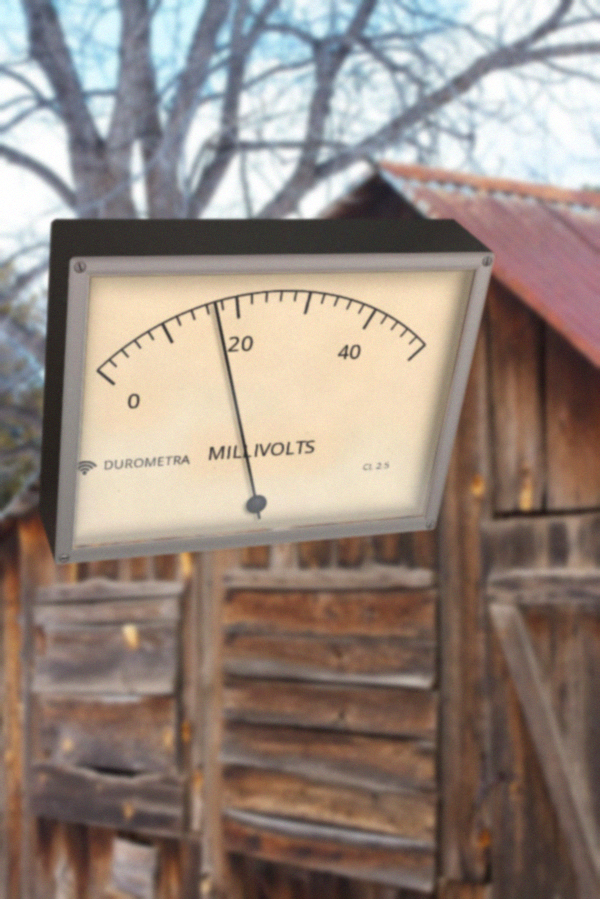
17 mV
